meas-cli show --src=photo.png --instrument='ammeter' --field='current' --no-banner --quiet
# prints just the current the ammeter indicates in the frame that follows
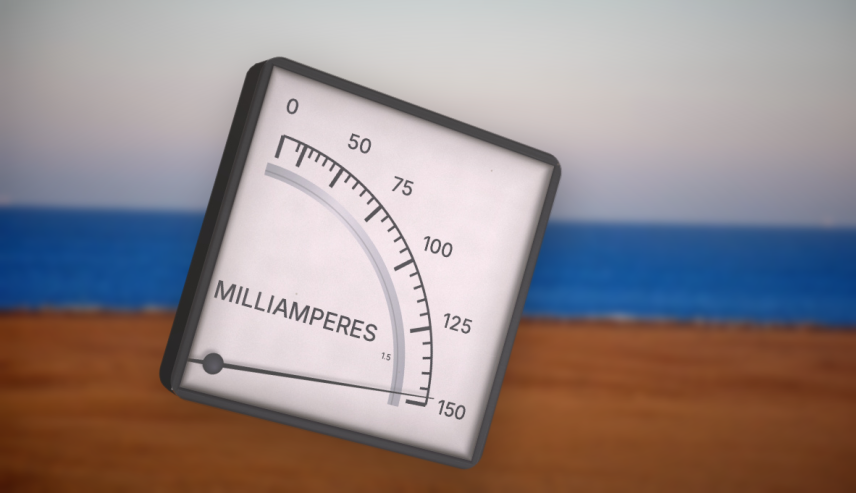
147.5 mA
